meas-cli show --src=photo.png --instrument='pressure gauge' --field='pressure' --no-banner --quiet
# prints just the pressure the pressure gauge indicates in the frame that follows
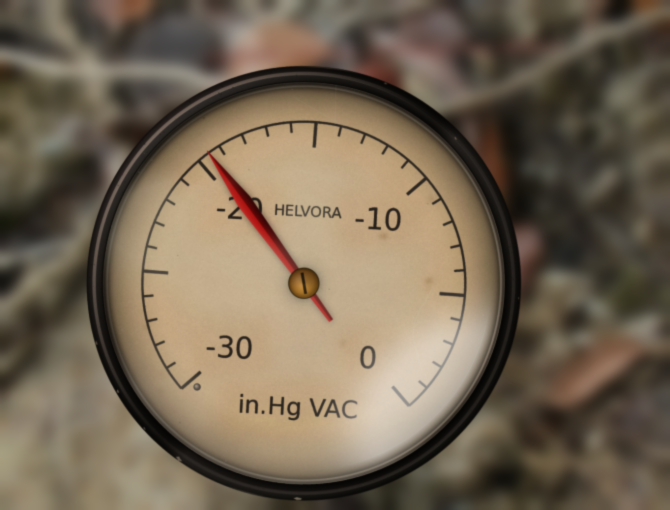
-19.5 inHg
